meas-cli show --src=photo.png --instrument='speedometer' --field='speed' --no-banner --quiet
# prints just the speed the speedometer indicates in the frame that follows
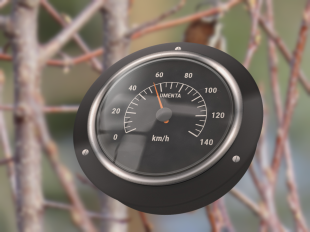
55 km/h
